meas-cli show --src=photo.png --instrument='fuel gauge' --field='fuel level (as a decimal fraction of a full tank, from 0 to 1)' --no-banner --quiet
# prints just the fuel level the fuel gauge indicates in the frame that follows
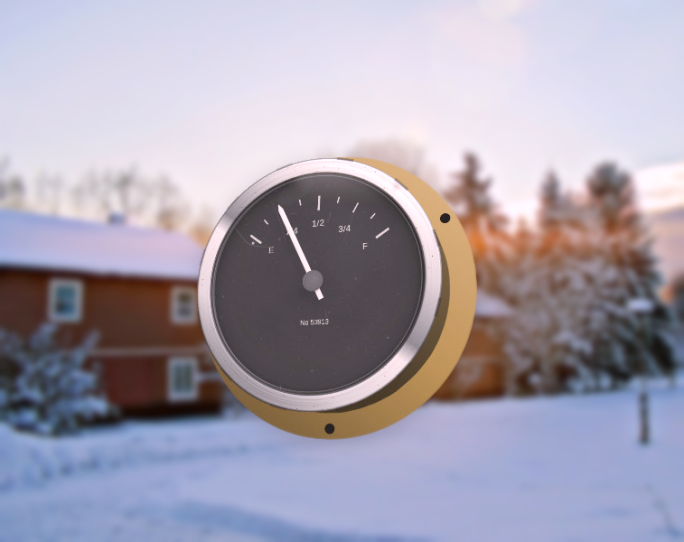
0.25
